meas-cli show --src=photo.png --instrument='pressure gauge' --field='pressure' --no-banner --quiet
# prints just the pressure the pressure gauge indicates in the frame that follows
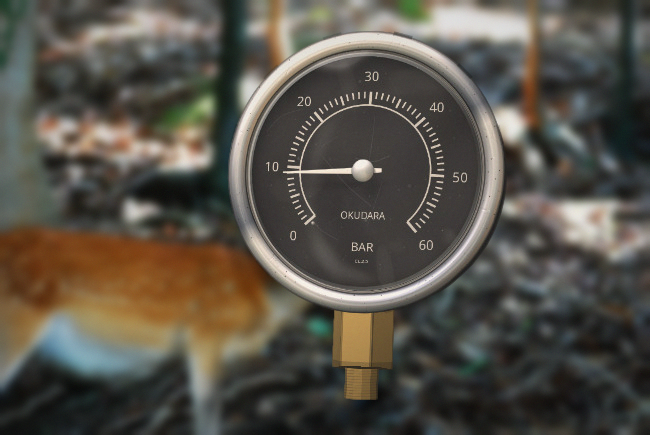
9 bar
